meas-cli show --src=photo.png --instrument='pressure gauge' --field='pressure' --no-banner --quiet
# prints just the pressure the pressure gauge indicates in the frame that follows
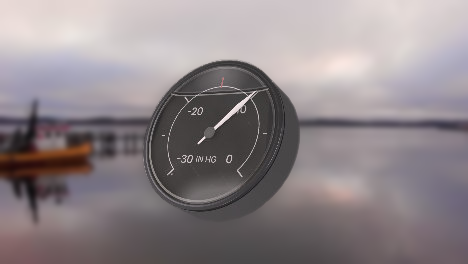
-10 inHg
